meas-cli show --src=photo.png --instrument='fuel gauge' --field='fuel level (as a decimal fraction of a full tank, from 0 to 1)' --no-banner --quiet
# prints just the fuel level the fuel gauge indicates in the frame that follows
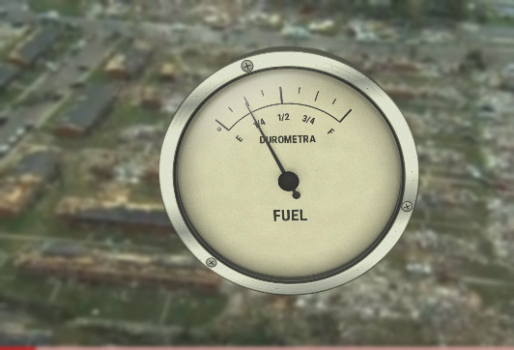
0.25
